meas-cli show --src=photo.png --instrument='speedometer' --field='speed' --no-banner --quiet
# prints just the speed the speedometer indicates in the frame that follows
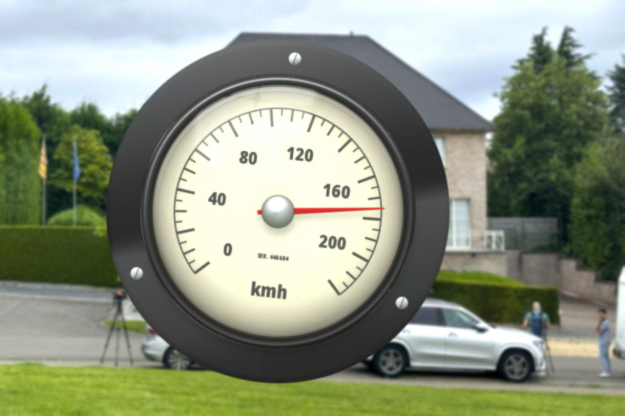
175 km/h
